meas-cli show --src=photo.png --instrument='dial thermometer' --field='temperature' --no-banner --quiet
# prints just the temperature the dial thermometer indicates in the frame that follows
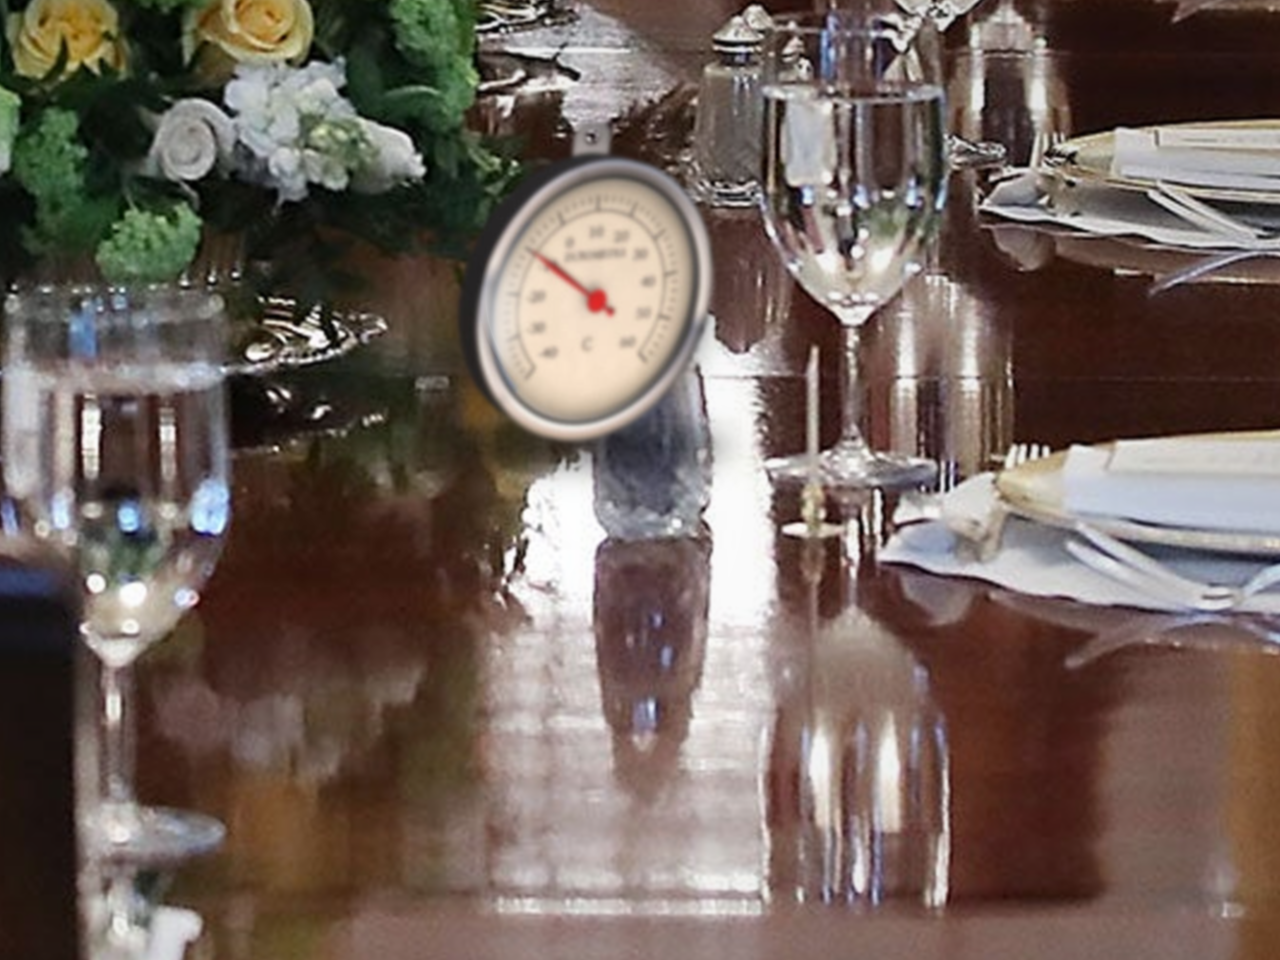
-10 °C
